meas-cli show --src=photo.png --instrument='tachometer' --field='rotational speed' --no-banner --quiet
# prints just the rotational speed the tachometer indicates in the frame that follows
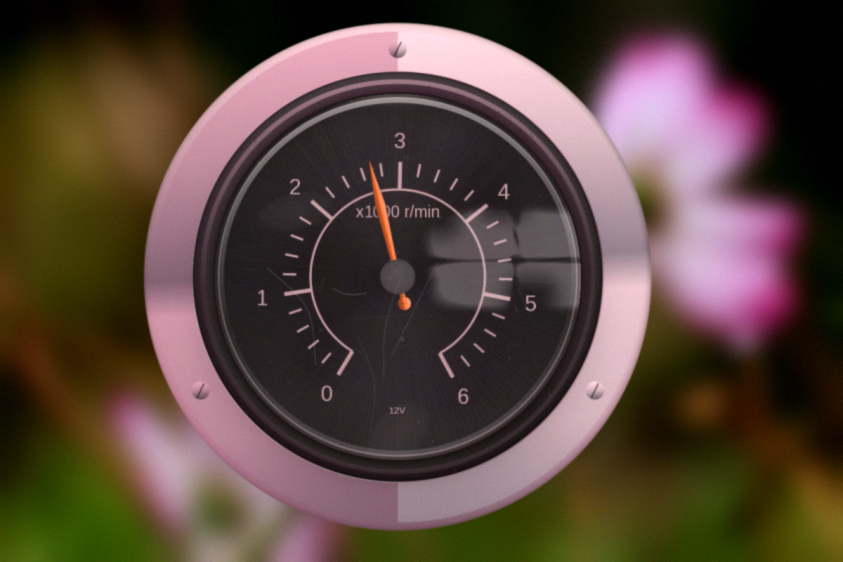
2700 rpm
